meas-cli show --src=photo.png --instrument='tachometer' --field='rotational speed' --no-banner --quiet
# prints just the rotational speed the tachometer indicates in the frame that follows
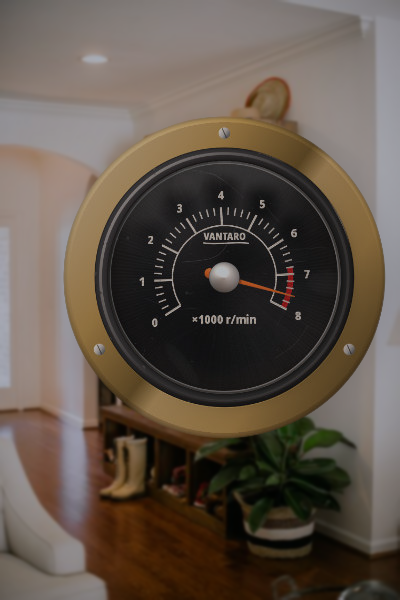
7600 rpm
